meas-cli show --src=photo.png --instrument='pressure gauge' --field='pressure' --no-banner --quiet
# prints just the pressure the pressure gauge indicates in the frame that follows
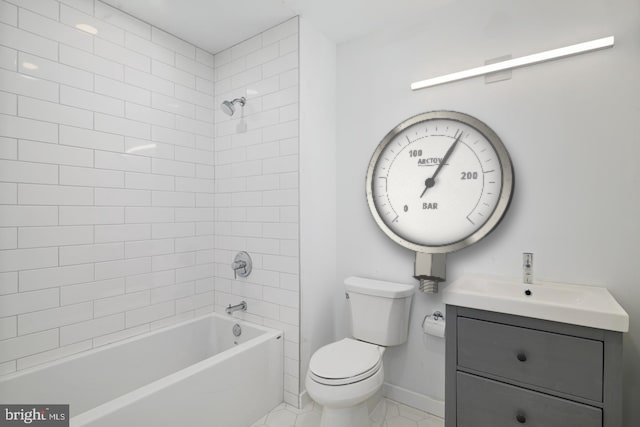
155 bar
